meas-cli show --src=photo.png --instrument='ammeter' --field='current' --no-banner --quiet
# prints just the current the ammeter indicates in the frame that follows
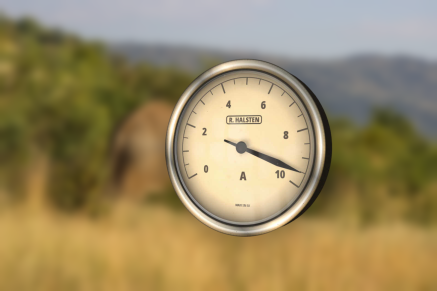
9.5 A
